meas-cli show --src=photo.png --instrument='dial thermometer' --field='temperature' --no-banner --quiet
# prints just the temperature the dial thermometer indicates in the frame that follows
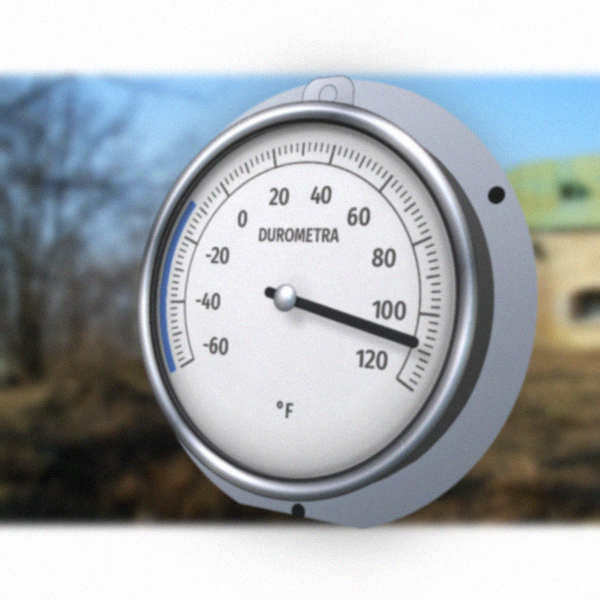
108 °F
